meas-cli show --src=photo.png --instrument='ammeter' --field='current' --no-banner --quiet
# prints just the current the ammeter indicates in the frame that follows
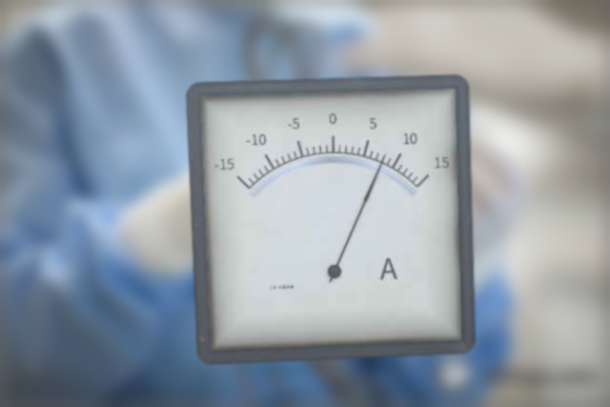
8 A
